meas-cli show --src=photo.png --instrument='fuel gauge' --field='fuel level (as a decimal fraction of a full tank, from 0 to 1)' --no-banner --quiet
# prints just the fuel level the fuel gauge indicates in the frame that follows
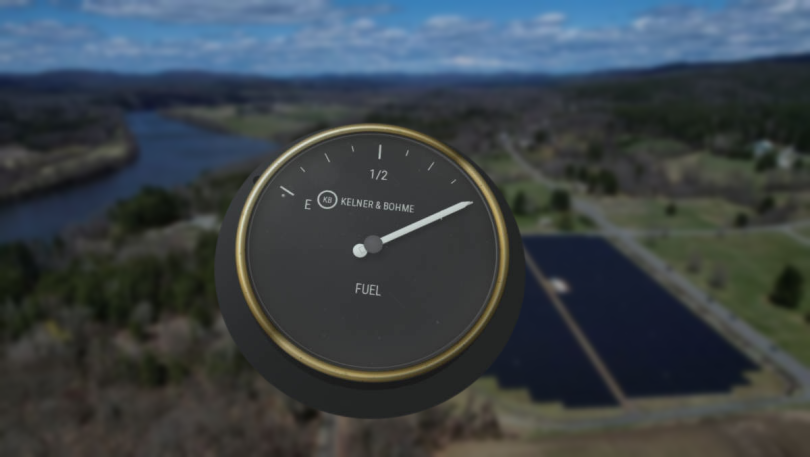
1
